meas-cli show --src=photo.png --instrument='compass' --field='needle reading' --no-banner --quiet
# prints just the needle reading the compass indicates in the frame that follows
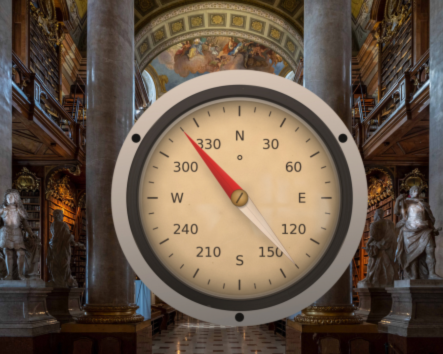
320 °
